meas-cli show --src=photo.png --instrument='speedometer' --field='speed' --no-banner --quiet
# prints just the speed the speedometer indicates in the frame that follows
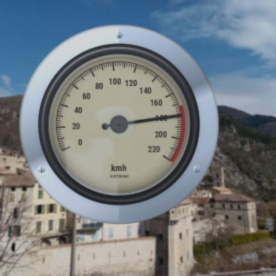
180 km/h
